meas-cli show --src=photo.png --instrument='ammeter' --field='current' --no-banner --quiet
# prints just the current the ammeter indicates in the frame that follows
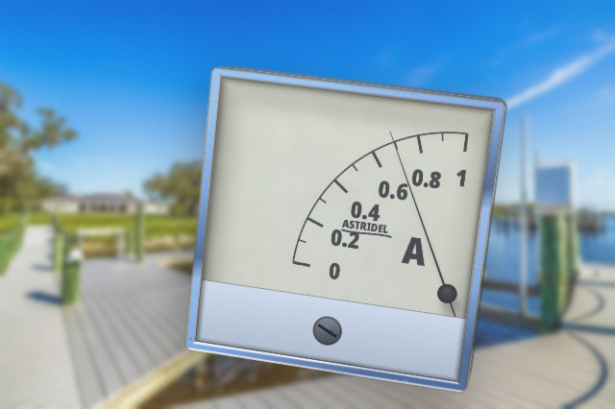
0.7 A
